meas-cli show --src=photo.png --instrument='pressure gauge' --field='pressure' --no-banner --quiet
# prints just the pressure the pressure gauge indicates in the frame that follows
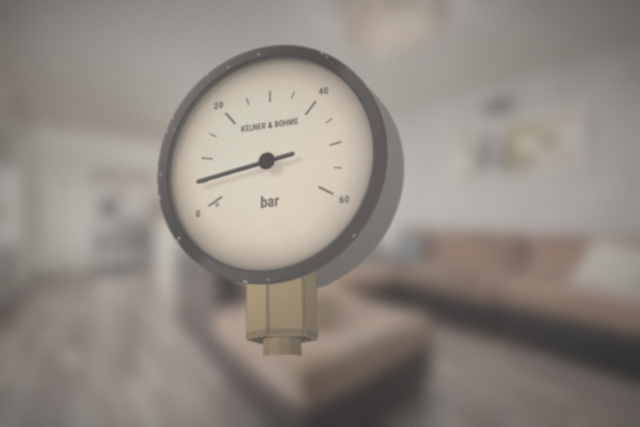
5 bar
